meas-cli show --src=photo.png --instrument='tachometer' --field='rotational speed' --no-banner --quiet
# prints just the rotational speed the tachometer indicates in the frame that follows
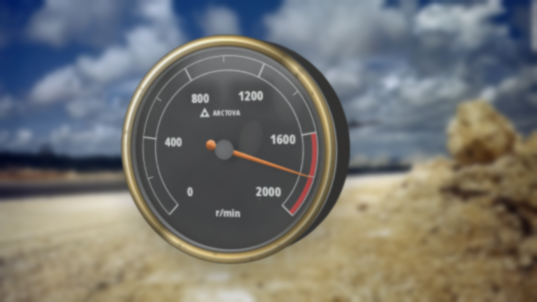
1800 rpm
